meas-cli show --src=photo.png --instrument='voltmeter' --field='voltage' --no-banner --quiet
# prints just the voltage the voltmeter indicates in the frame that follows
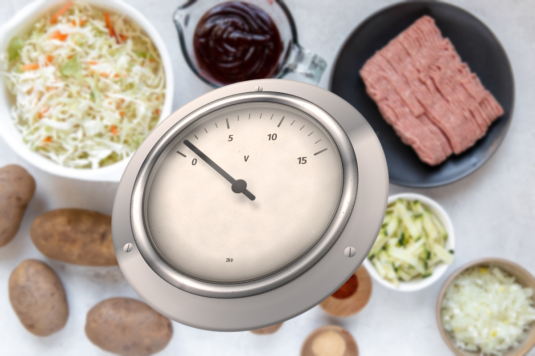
1 V
